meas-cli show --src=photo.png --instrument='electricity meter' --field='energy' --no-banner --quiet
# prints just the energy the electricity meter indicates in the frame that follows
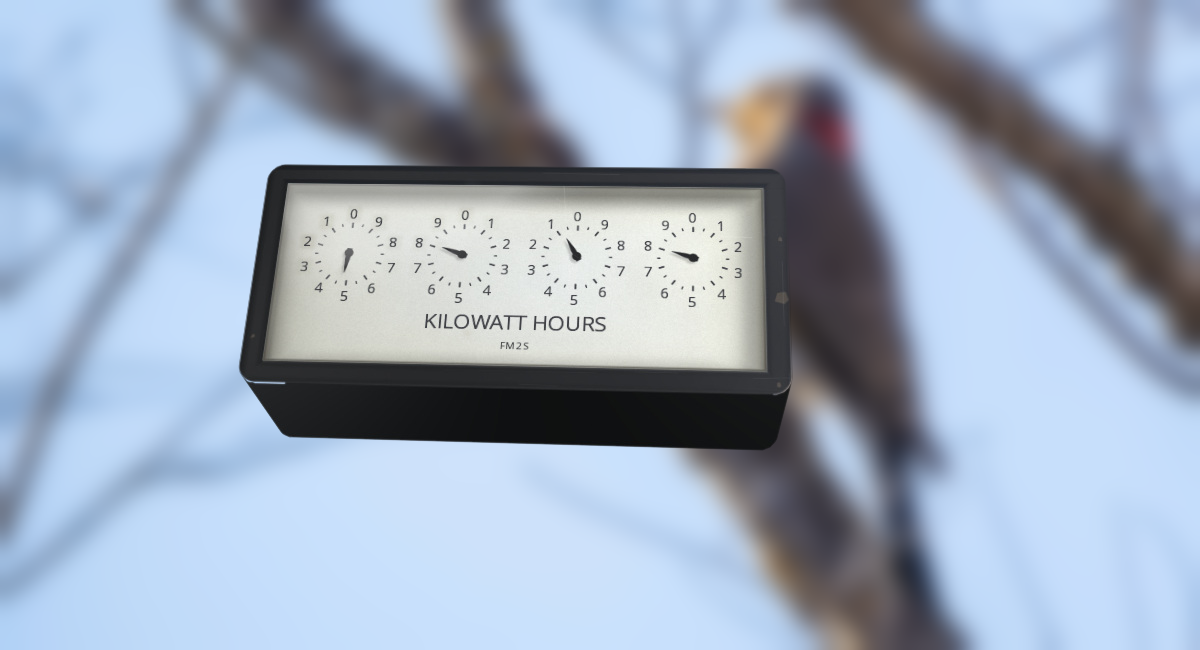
4808 kWh
